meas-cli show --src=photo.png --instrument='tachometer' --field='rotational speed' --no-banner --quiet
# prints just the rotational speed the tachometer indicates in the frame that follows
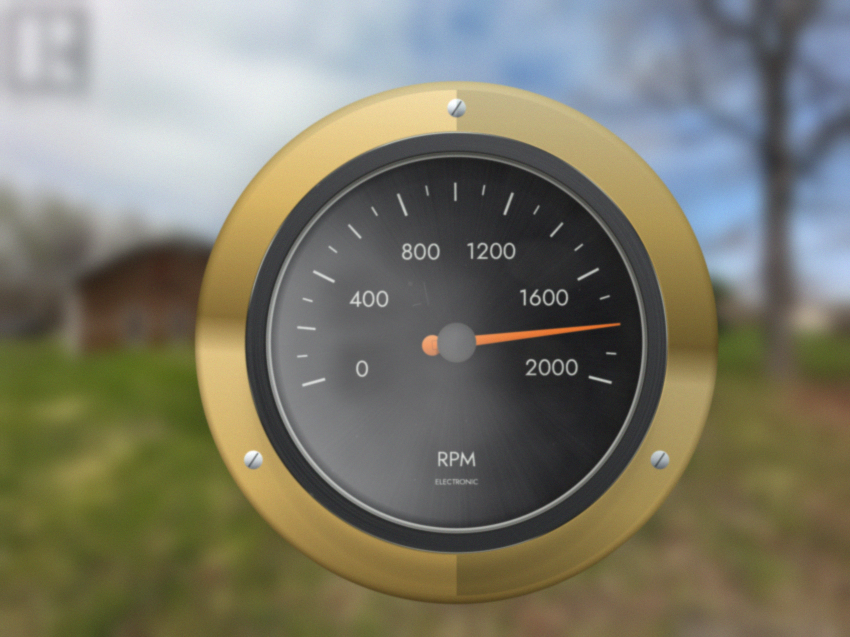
1800 rpm
